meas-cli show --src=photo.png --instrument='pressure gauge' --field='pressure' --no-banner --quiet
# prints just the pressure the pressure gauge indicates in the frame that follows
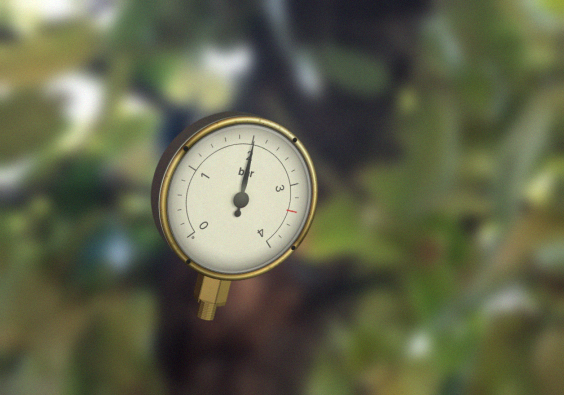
2 bar
